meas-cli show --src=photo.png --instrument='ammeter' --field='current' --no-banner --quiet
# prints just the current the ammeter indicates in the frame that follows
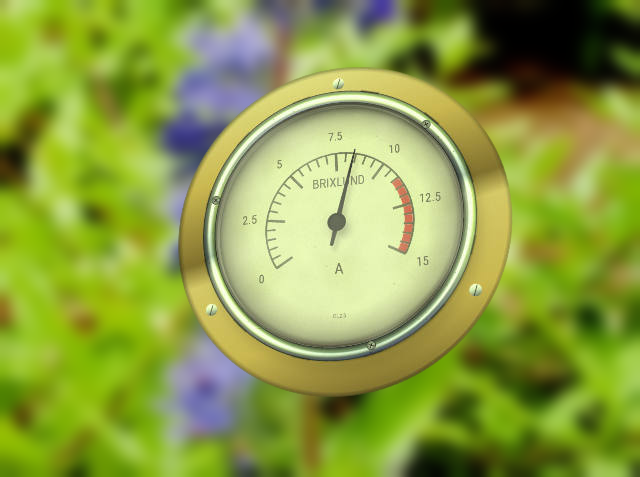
8.5 A
